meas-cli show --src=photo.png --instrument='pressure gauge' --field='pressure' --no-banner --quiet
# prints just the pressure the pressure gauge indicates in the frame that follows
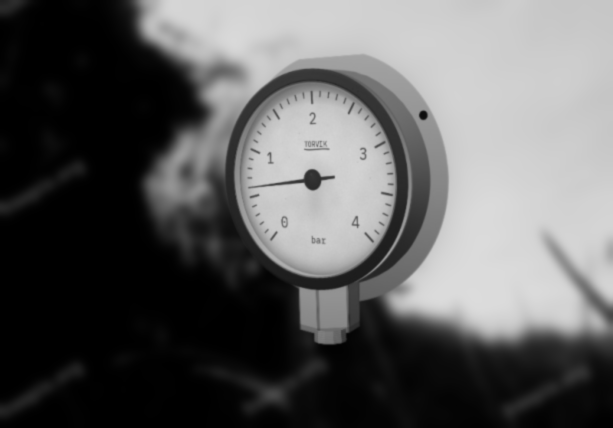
0.6 bar
